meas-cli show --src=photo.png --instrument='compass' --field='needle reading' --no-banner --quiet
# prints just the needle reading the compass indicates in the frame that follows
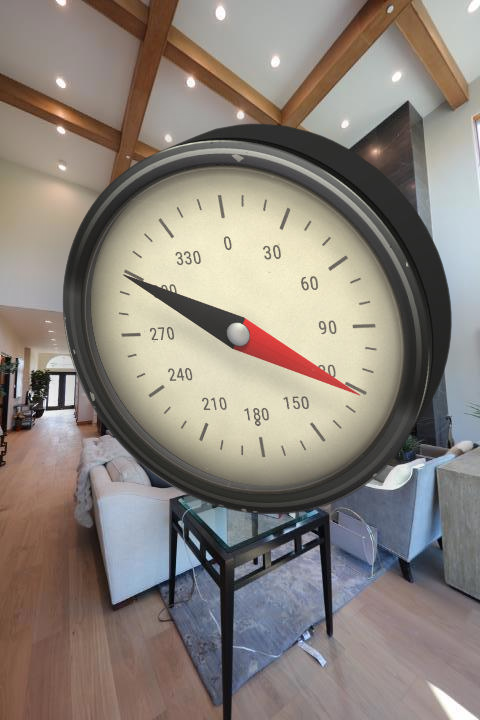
120 °
